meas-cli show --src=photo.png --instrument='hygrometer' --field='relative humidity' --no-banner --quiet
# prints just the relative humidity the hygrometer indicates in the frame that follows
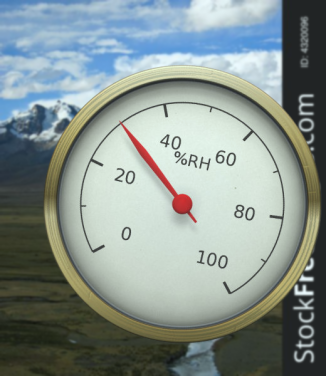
30 %
